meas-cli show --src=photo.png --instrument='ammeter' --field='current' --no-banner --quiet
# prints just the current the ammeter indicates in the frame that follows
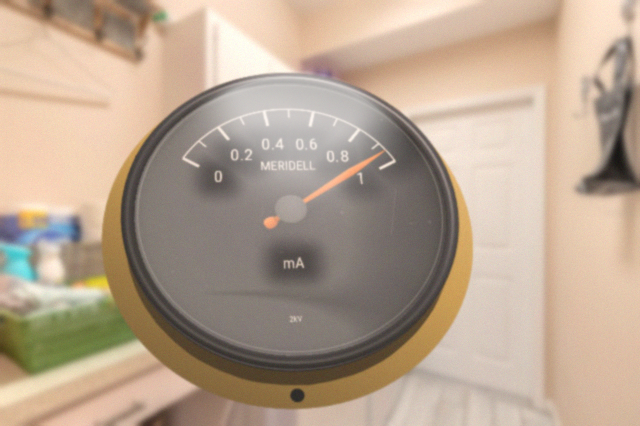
0.95 mA
